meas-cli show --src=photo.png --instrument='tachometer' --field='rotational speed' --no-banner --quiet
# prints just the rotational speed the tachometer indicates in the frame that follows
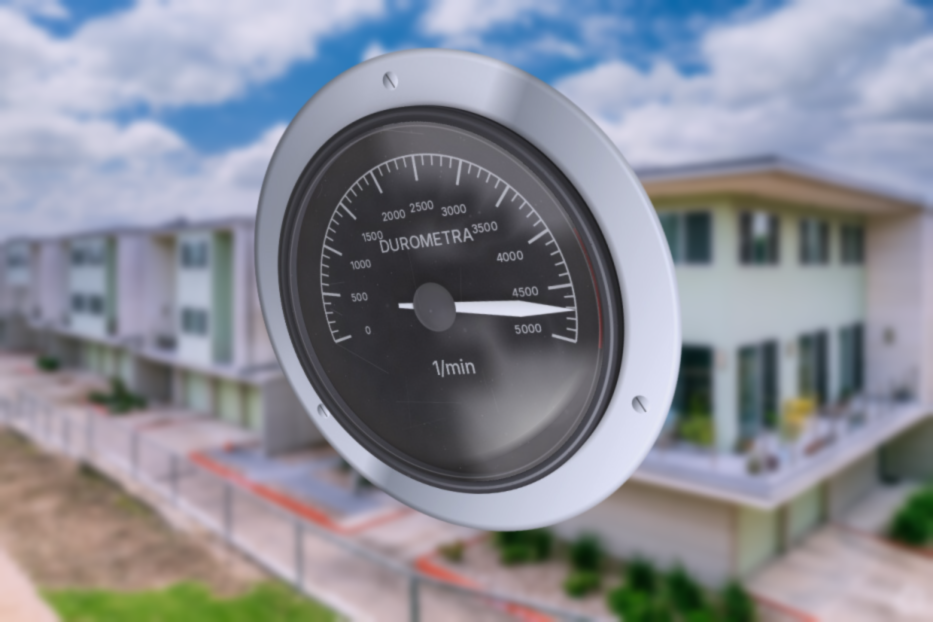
4700 rpm
